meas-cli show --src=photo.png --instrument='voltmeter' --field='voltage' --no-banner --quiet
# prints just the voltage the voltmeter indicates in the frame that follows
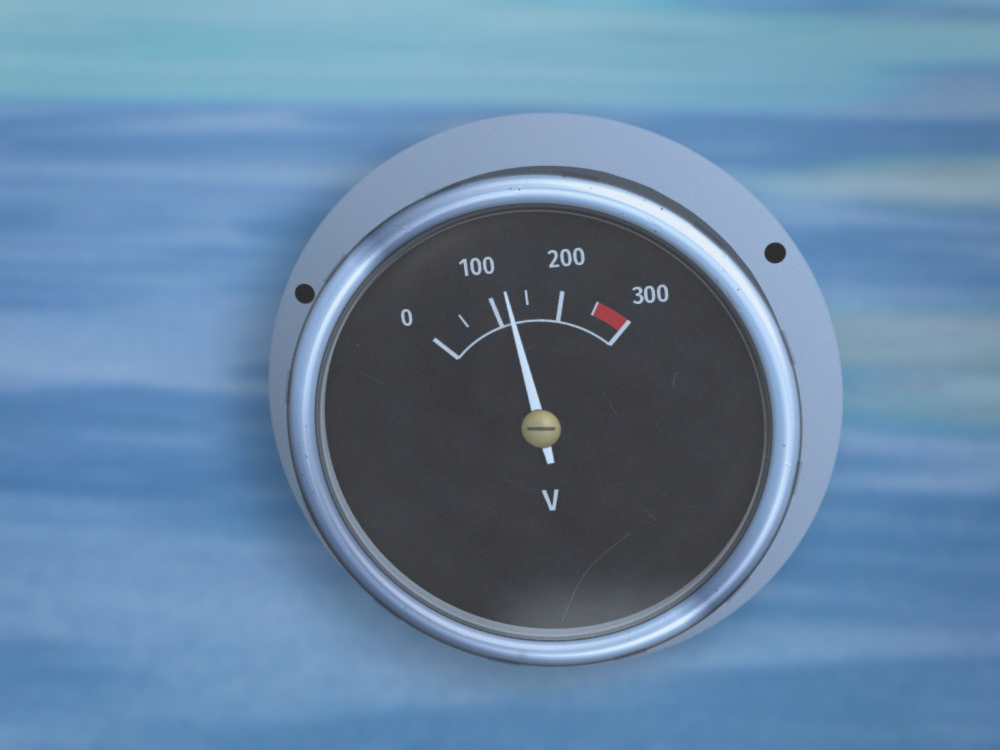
125 V
